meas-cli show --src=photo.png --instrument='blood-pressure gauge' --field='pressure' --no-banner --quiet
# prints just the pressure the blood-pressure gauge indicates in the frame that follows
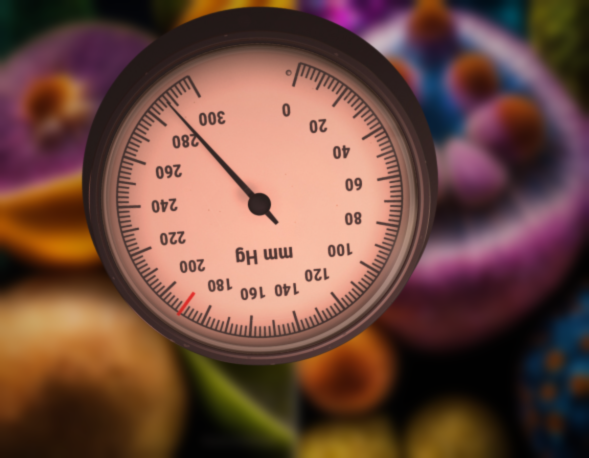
288 mmHg
